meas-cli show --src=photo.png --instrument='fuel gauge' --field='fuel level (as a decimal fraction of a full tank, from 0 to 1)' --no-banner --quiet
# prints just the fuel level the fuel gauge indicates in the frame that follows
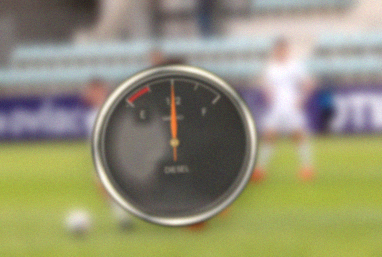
0.5
